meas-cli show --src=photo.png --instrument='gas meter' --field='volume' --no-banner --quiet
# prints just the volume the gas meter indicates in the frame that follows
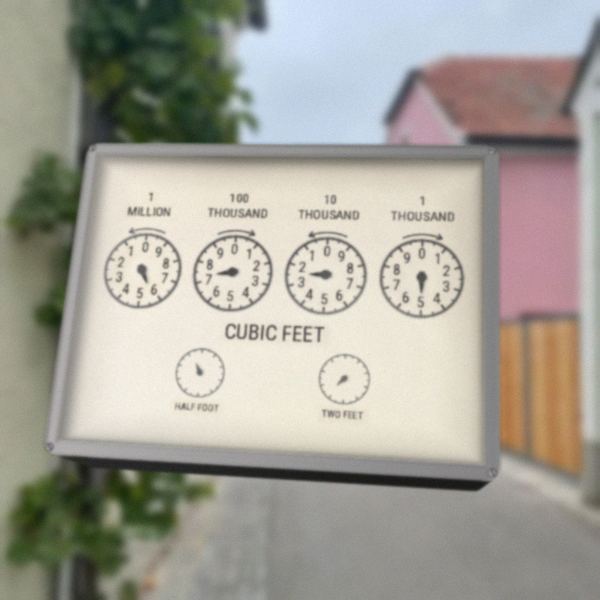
572500 ft³
